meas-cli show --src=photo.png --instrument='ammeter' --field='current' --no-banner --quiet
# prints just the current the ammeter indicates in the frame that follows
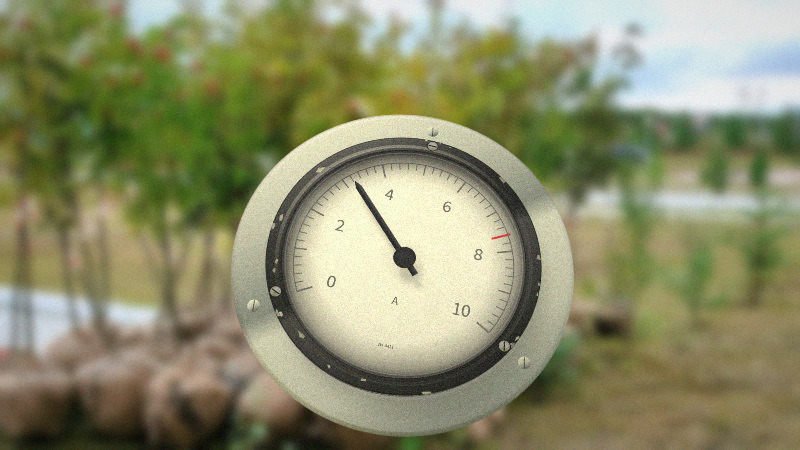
3.2 A
